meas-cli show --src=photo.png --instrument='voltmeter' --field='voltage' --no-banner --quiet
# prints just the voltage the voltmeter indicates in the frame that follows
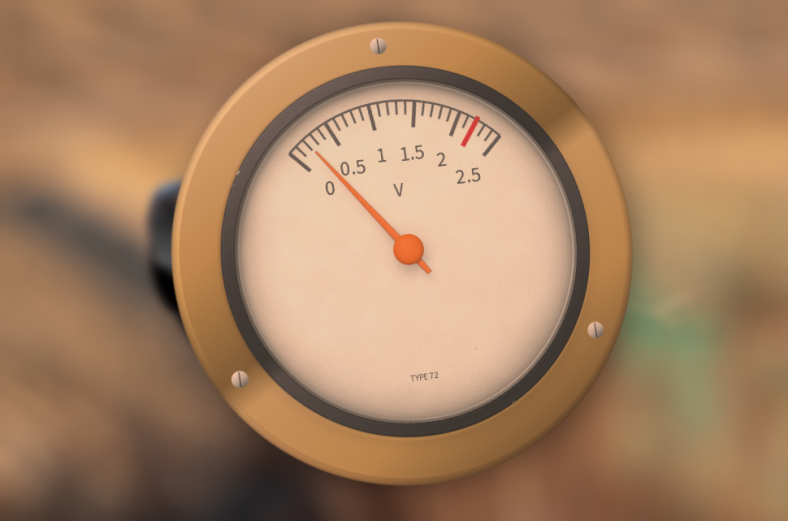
0.2 V
